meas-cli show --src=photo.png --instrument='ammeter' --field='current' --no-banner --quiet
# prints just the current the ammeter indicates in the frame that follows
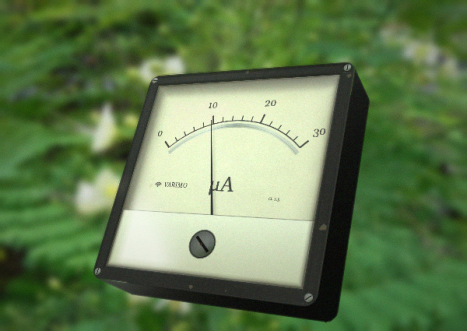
10 µA
